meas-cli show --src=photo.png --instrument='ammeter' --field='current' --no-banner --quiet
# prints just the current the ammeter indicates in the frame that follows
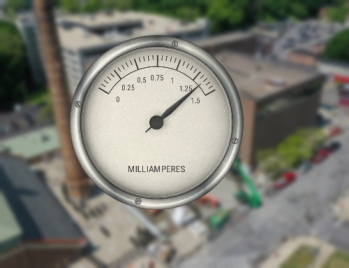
1.35 mA
